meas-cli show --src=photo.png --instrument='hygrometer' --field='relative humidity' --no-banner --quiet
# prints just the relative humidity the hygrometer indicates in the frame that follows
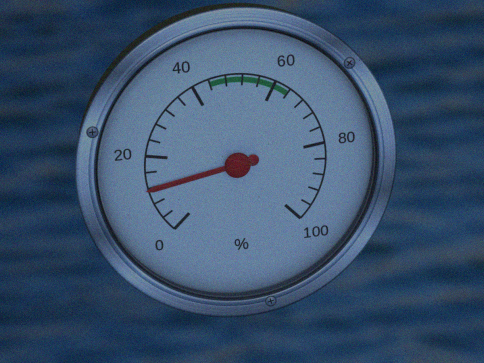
12 %
